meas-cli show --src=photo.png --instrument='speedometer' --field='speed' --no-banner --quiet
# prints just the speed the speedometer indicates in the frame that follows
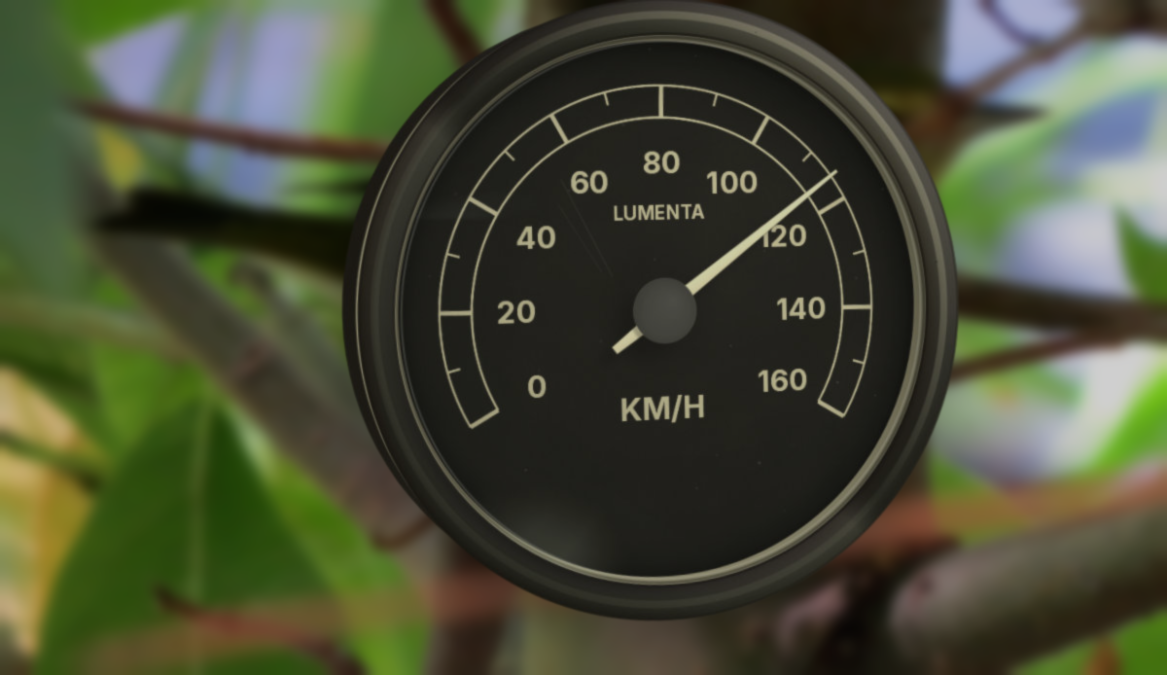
115 km/h
